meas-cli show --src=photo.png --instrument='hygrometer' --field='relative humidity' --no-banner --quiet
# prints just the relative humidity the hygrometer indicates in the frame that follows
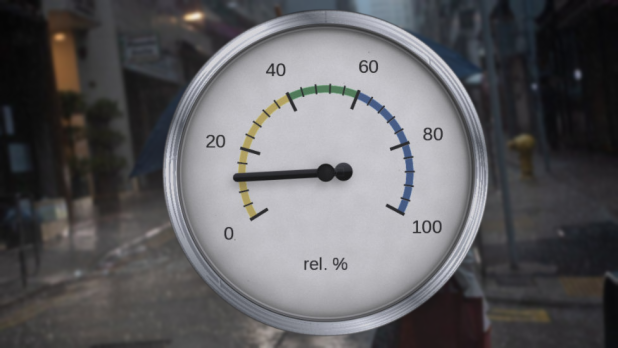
12 %
